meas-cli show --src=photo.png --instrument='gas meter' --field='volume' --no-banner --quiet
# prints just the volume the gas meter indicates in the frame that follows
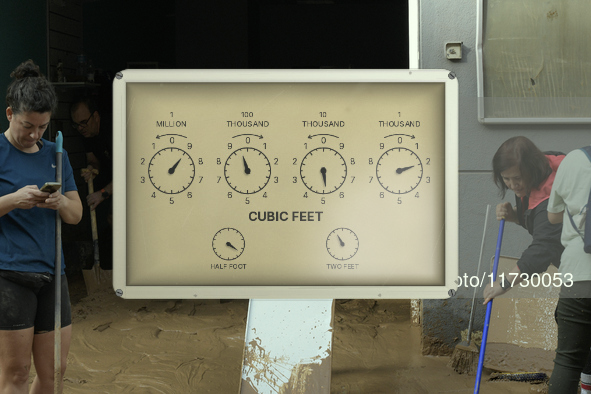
895200 ft³
